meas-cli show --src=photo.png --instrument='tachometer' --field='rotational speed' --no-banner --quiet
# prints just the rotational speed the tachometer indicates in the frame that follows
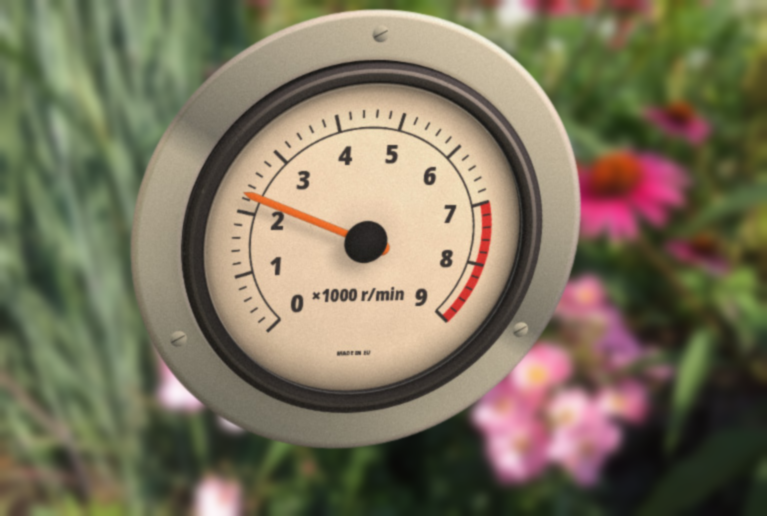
2300 rpm
